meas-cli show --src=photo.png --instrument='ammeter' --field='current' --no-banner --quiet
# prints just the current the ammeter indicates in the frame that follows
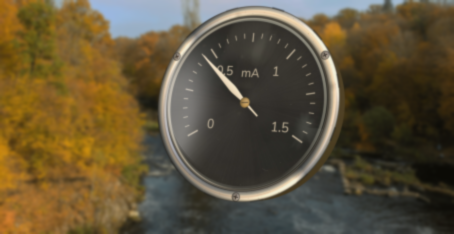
0.45 mA
